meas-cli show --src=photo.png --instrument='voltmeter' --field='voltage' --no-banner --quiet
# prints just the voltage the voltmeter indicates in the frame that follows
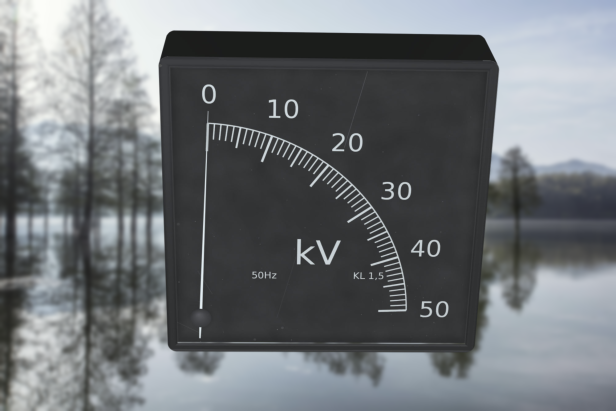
0 kV
